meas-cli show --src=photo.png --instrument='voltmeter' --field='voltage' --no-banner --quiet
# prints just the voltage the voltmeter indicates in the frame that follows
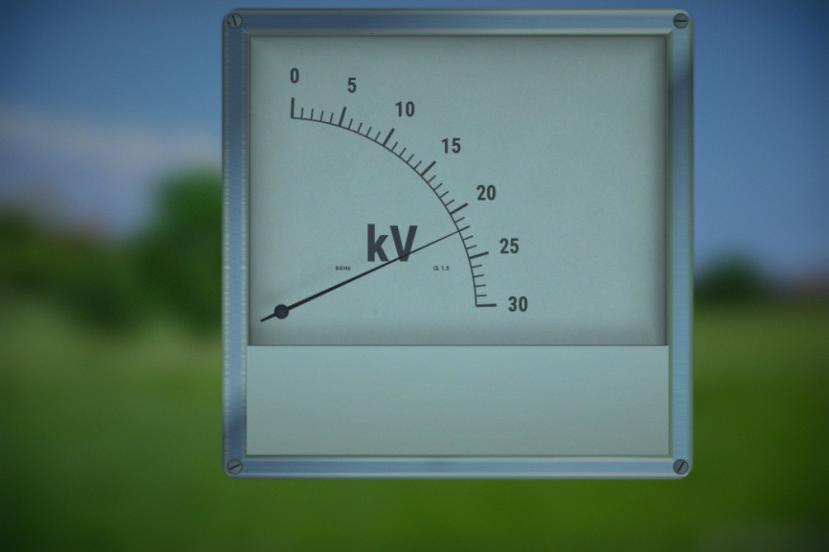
22 kV
